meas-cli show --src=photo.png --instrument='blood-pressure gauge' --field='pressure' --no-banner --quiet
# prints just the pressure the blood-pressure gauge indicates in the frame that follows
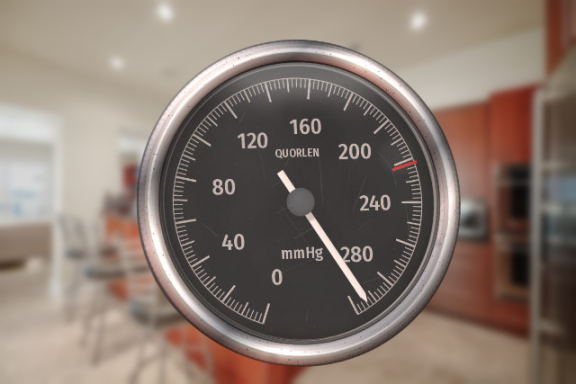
294 mmHg
